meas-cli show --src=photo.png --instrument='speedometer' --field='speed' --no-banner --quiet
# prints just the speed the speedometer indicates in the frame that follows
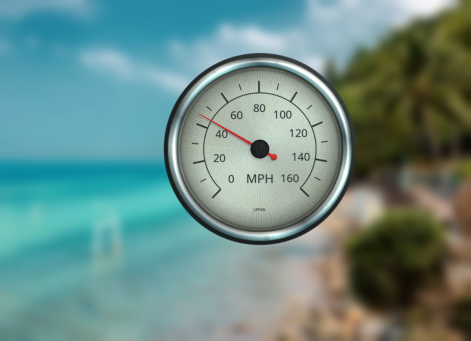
45 mph
